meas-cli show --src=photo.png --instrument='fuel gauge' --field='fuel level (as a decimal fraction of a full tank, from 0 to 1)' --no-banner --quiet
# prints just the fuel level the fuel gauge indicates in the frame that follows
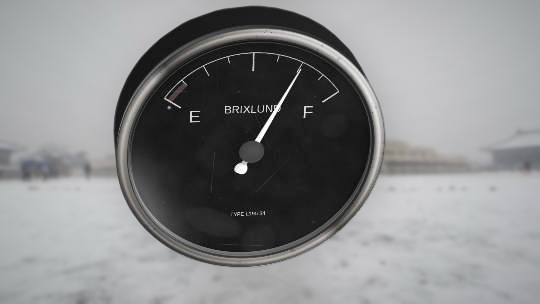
0.75
